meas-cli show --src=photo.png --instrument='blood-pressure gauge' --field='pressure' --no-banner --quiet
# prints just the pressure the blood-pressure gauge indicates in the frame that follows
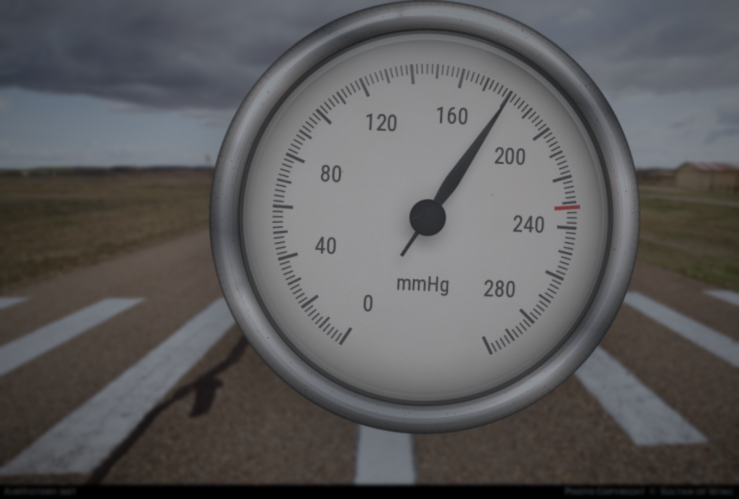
180 mmHg
